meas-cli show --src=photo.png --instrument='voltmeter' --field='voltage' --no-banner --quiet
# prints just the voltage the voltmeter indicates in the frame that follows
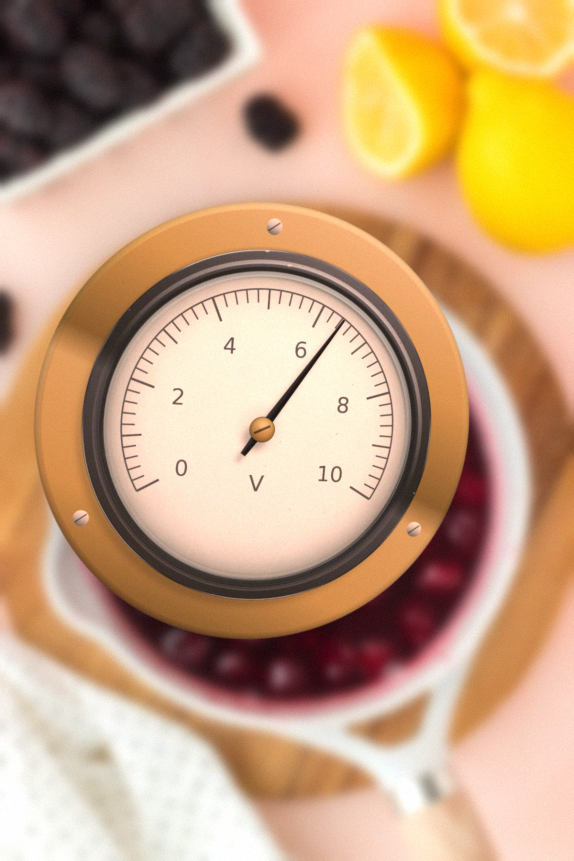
6.4 V
